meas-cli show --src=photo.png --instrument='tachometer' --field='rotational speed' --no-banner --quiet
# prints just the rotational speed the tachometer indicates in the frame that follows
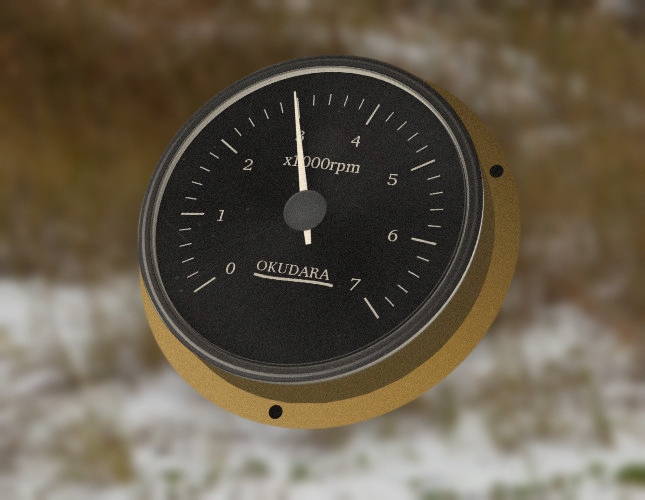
3000 rpm
